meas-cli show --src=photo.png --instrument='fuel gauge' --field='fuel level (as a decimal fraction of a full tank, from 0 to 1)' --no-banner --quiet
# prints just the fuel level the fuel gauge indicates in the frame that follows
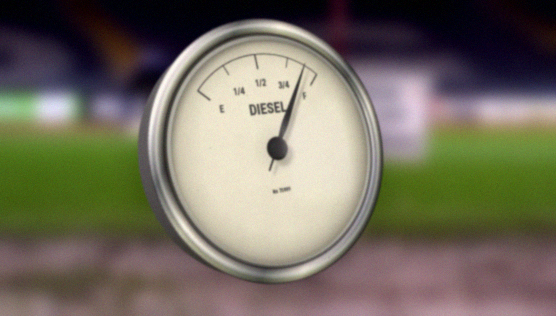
0.875
